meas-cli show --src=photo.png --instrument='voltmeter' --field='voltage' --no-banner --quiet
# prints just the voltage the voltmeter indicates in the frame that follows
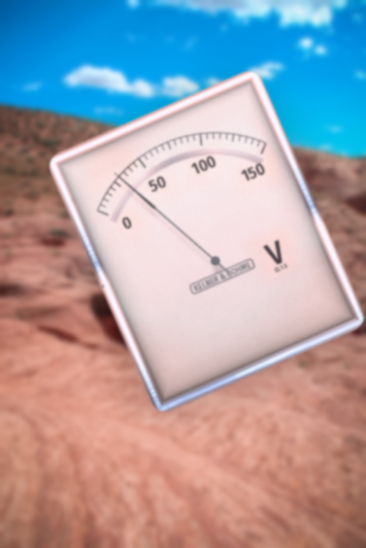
30 V
